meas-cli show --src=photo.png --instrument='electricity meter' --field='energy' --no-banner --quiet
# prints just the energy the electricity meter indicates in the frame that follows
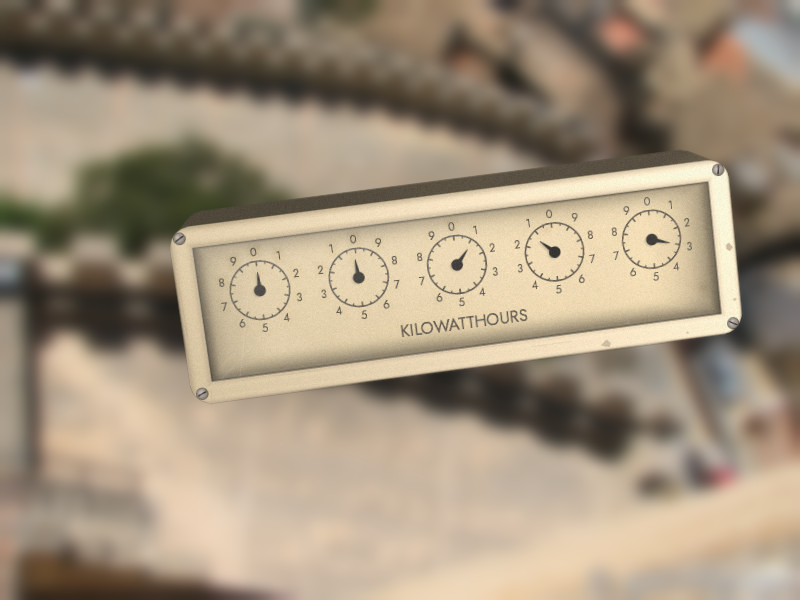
113 kWh
